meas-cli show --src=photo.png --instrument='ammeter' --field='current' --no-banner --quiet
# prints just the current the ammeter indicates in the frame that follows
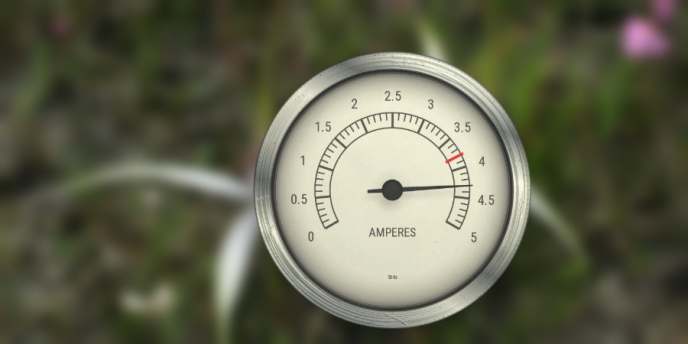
4.3 A
